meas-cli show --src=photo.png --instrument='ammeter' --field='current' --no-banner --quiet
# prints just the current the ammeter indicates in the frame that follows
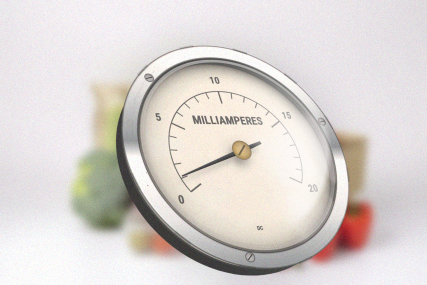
1 mA
